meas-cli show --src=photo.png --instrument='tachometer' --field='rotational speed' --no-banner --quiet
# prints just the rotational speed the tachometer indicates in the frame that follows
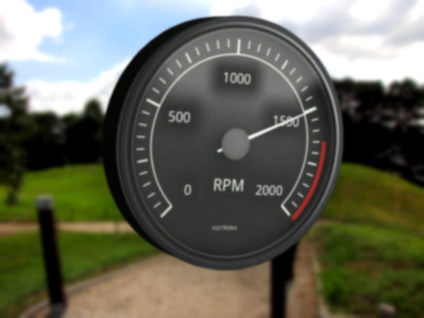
1500 rpm
